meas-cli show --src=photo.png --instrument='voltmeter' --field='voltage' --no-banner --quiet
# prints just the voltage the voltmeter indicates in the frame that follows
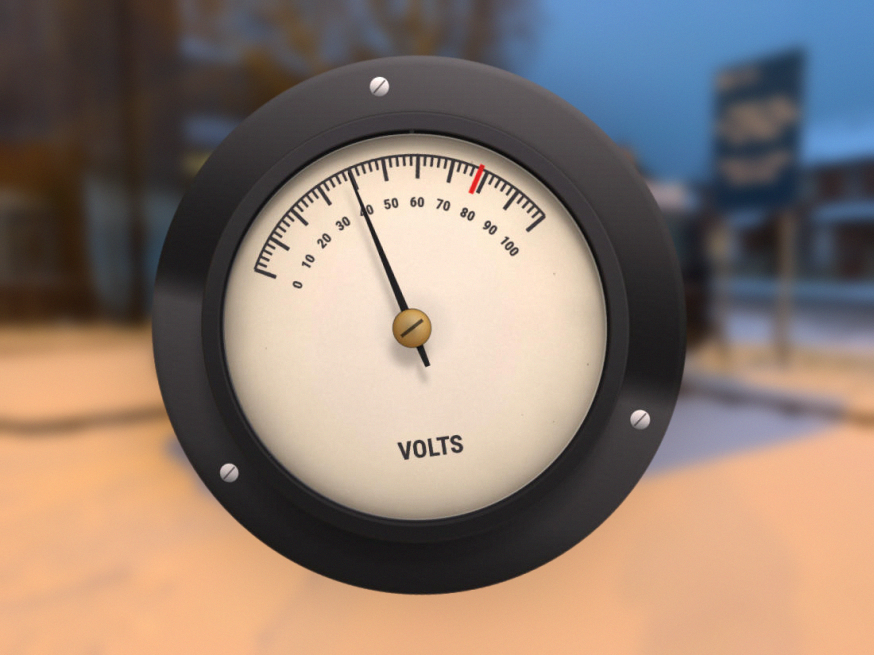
40 V
